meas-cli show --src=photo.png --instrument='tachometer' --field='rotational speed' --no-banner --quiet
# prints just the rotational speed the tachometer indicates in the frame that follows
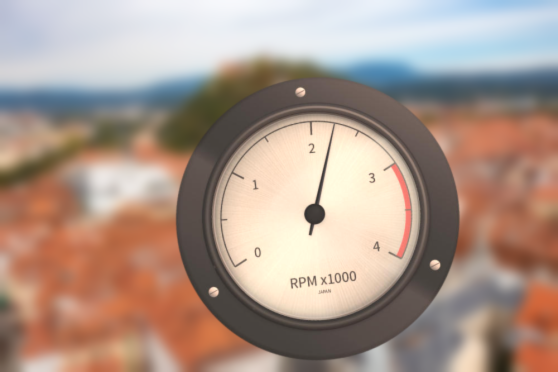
2250 rpm
